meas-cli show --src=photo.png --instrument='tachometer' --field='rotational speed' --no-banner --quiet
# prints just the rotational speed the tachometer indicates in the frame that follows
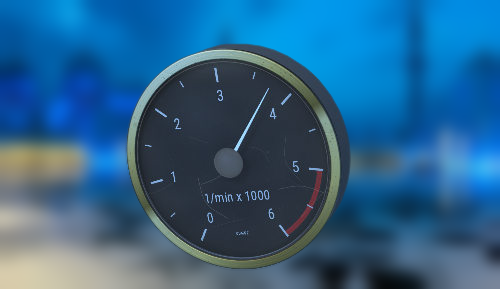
3750 rpm
